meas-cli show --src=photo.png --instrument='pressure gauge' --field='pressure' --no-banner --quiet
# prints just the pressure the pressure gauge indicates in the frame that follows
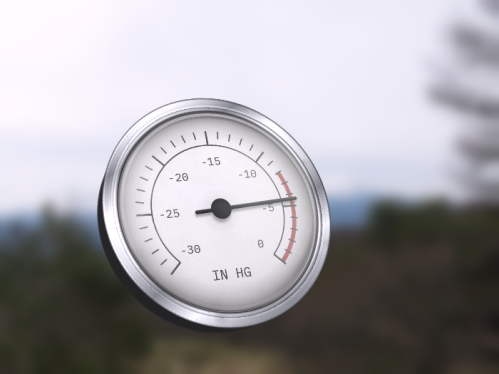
-5.5 inHg
